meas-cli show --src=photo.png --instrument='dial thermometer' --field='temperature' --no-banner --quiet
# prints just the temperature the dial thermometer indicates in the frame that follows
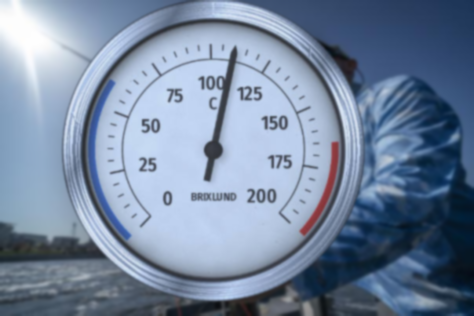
110 °C
